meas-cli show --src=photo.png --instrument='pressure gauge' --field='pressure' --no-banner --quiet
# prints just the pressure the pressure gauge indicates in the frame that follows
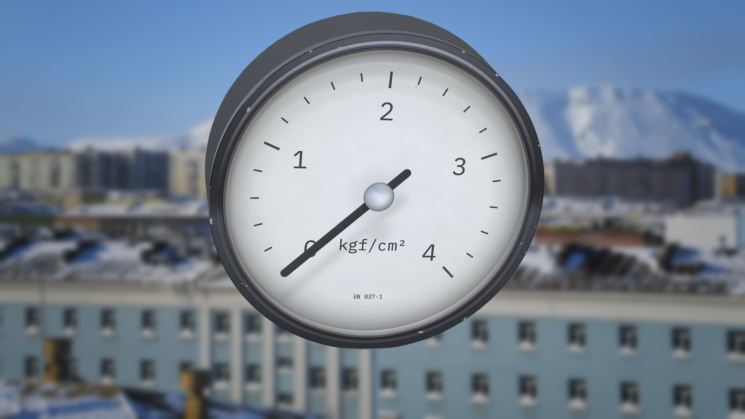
0 kg/cm²
